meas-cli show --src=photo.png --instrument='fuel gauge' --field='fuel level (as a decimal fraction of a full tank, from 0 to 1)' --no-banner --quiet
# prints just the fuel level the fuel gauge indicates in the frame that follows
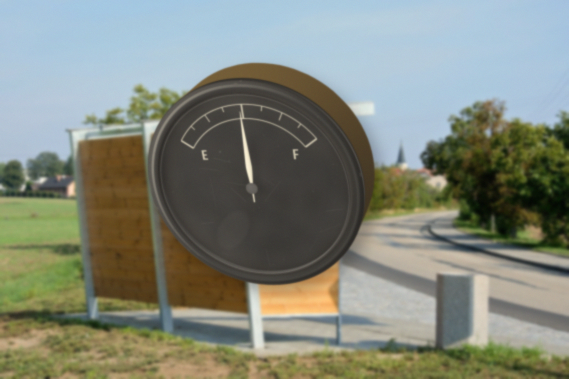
0.5
